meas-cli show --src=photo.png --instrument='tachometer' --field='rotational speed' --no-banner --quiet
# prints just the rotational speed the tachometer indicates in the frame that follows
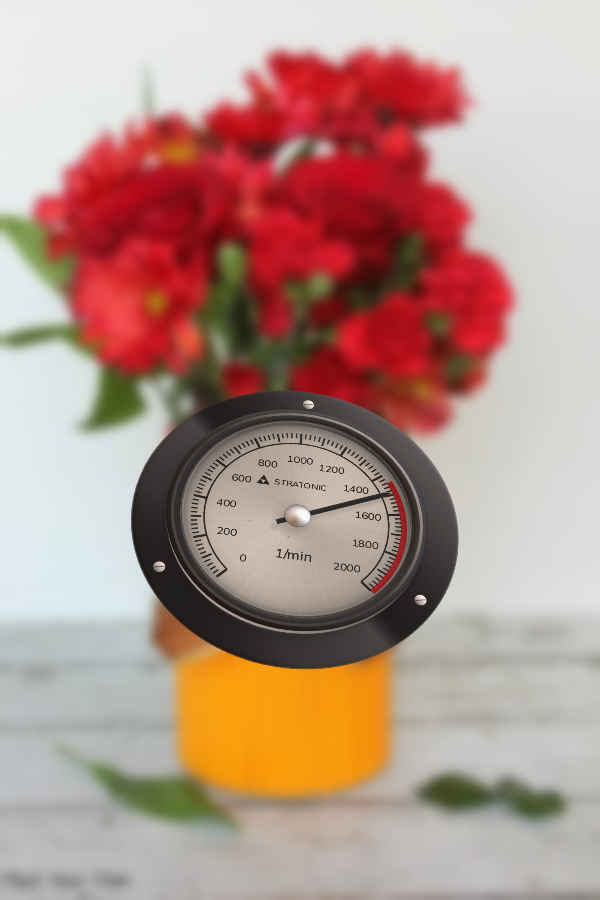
1500 rpm
